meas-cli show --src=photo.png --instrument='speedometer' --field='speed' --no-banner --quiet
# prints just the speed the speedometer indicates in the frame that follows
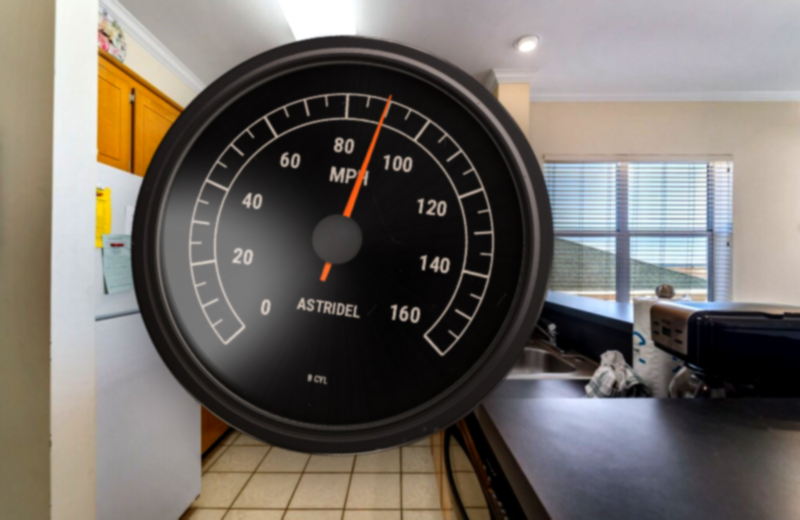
90 mph
